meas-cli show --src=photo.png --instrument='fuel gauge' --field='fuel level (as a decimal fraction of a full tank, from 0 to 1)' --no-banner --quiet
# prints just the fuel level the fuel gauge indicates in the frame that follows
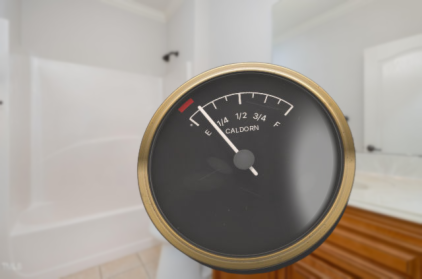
0.125
